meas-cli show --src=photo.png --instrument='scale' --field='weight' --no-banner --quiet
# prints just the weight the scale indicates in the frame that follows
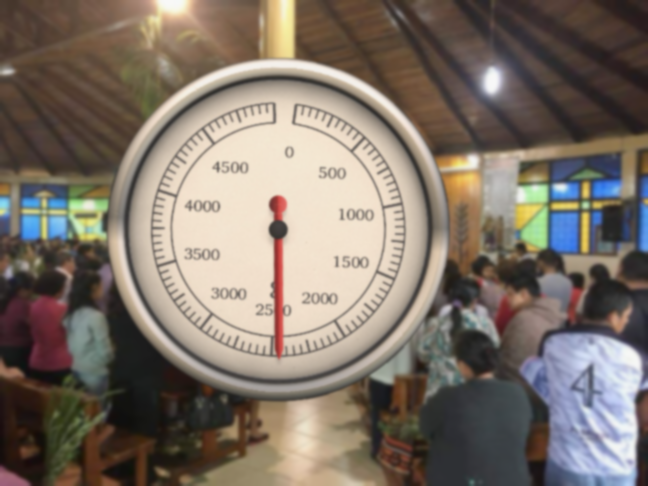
2450 g
